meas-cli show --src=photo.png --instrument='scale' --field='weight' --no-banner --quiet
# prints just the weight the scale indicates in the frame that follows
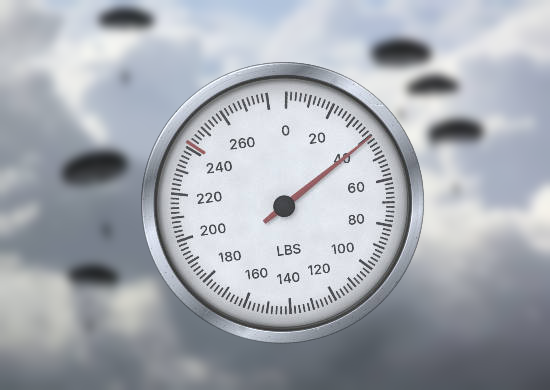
40 lb
